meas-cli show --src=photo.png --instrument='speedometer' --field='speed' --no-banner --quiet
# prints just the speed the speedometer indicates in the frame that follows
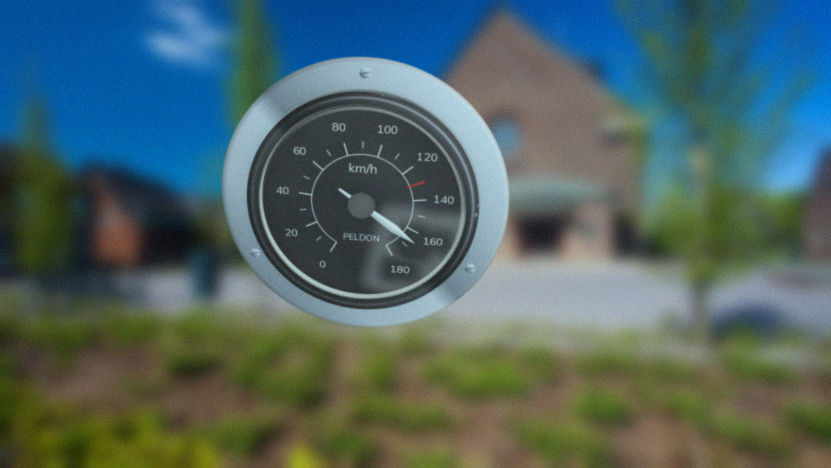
165 km/h
